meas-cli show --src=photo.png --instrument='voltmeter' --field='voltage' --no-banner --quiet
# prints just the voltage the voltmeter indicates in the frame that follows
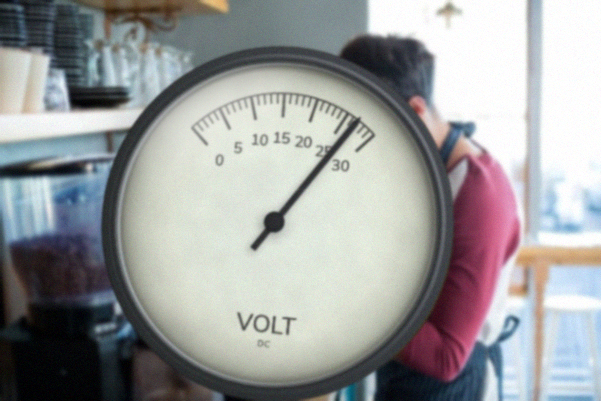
27 V
